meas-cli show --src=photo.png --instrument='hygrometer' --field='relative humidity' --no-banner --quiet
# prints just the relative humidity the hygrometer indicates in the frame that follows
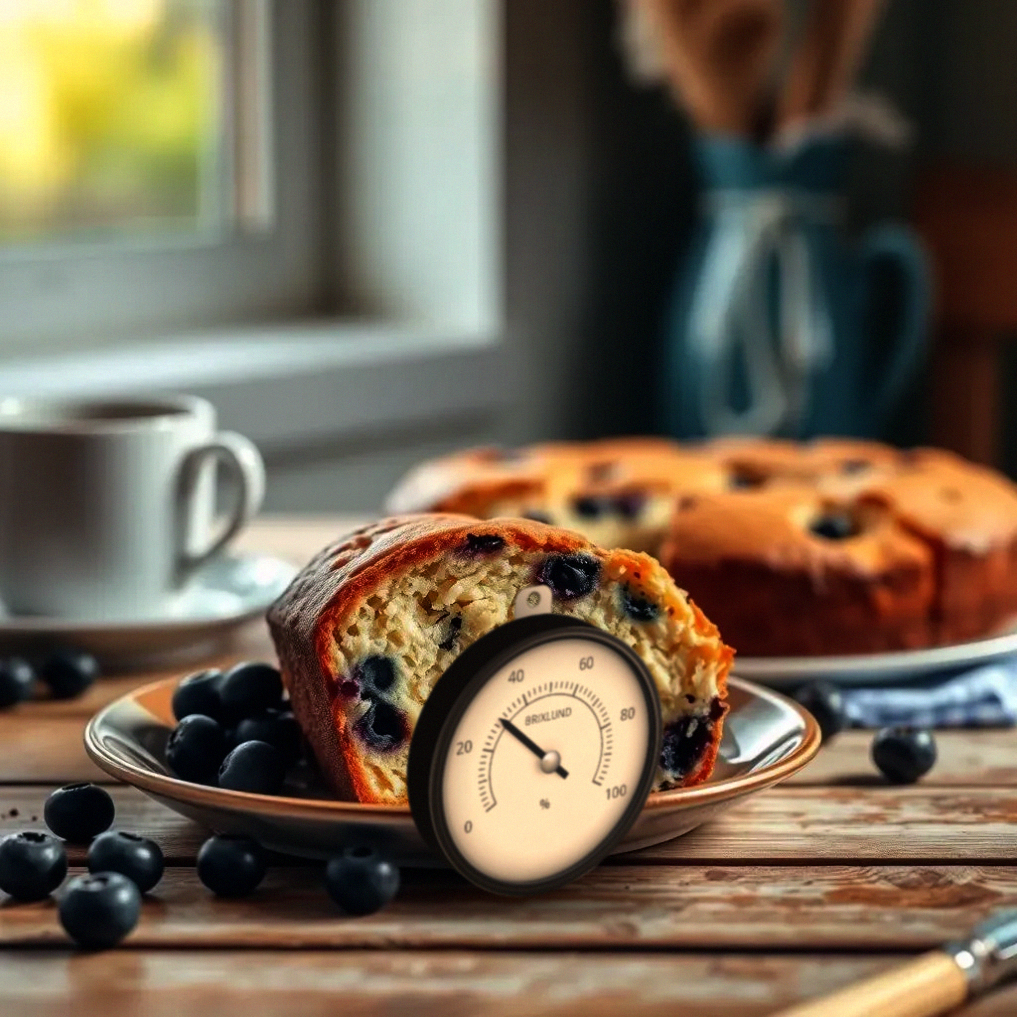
30 %
